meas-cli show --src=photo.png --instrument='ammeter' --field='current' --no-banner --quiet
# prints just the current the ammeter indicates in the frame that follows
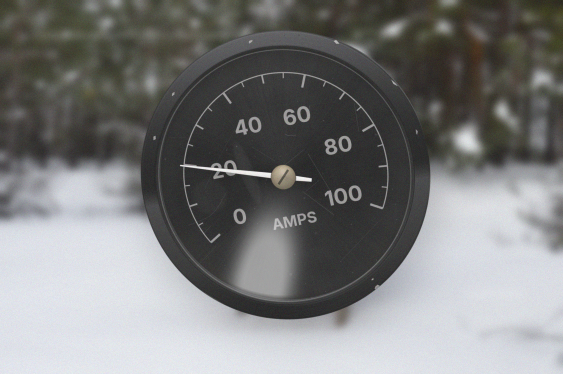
20 A
